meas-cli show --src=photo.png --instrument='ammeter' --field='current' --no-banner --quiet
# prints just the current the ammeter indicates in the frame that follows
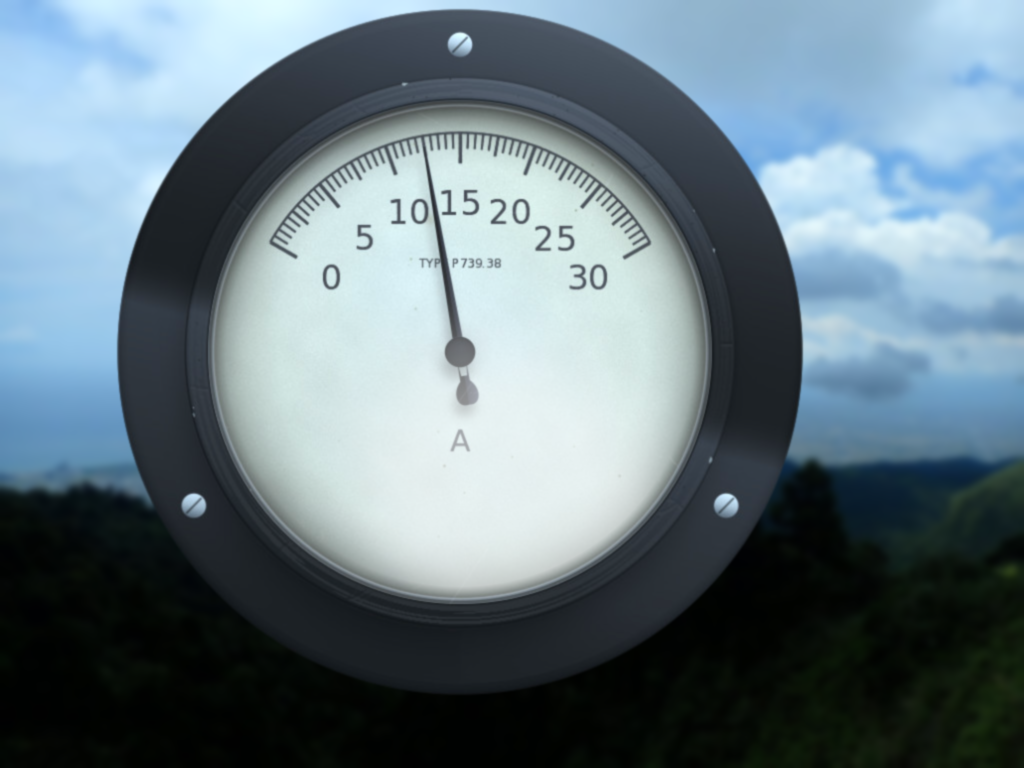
12.5 A
